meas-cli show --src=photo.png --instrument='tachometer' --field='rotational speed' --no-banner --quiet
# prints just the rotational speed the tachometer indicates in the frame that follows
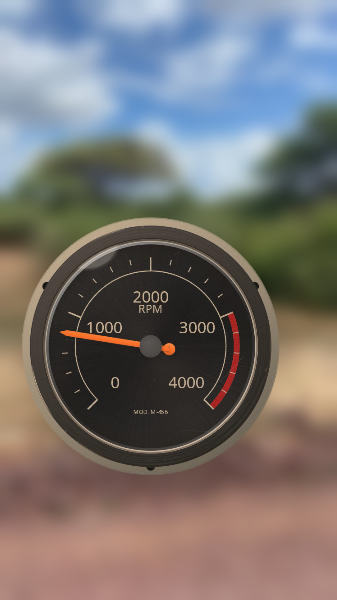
800 rpm
